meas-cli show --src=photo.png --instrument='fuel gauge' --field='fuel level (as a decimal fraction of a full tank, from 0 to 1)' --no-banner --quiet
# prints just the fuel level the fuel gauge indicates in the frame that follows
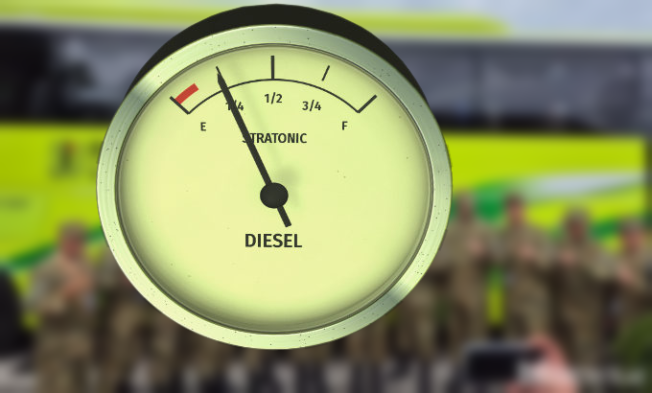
0.25
